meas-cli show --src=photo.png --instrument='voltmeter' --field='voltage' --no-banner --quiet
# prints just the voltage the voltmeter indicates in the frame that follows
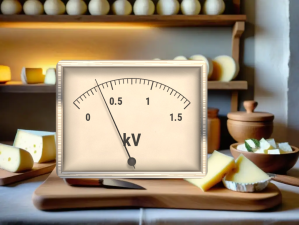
0.35 kV
